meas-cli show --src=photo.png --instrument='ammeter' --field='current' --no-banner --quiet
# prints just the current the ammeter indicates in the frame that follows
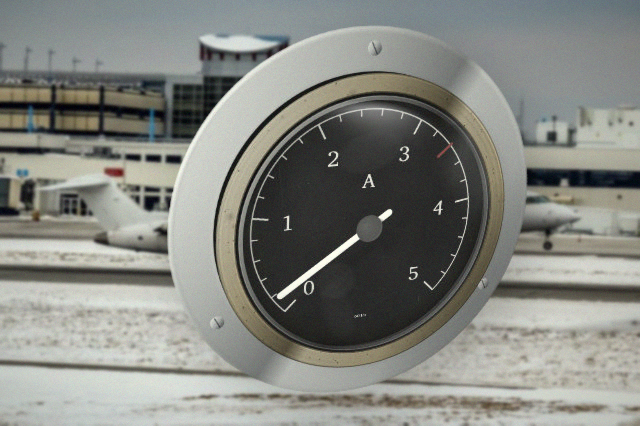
0.2 A
